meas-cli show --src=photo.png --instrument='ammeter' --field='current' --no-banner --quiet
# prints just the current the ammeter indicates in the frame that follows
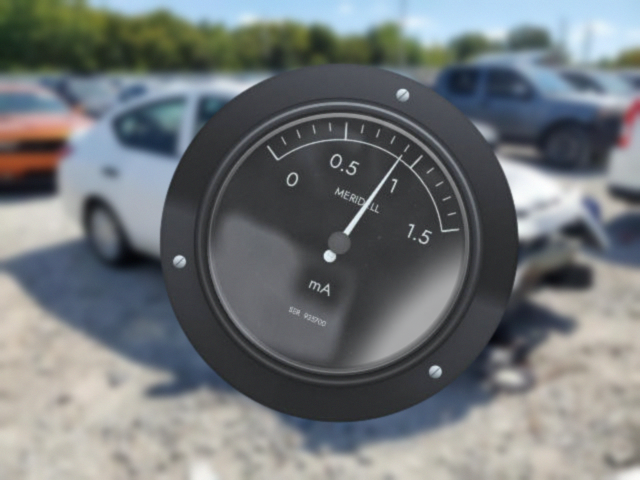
0.9 mA
